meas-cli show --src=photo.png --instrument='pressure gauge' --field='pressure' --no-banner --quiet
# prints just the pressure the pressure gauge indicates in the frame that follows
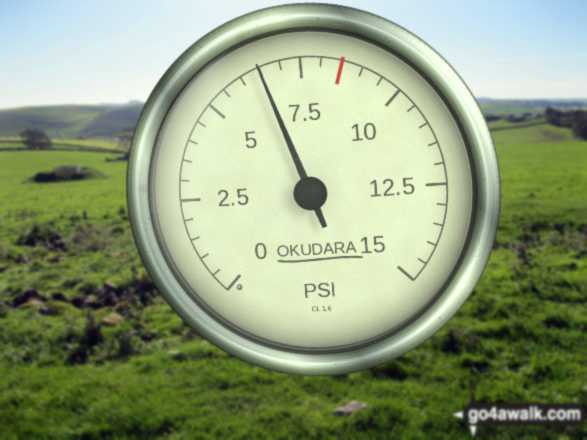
6.5 psi
